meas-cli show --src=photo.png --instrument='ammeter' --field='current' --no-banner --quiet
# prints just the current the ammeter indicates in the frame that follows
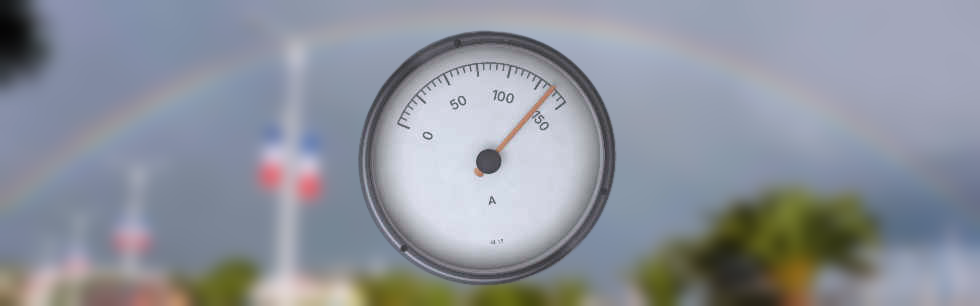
135 A
